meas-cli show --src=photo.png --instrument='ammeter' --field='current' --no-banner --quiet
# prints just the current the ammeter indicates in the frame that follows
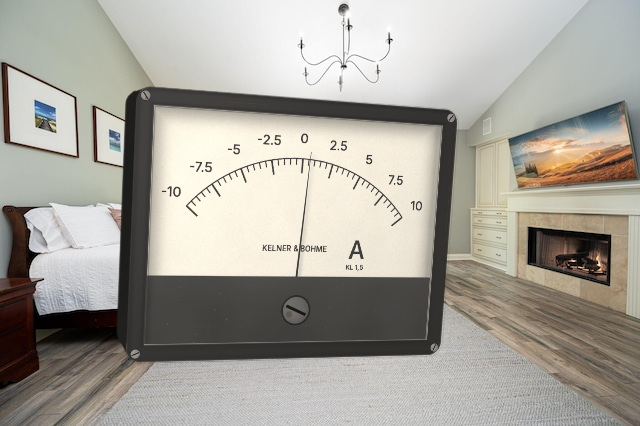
0.5 A
